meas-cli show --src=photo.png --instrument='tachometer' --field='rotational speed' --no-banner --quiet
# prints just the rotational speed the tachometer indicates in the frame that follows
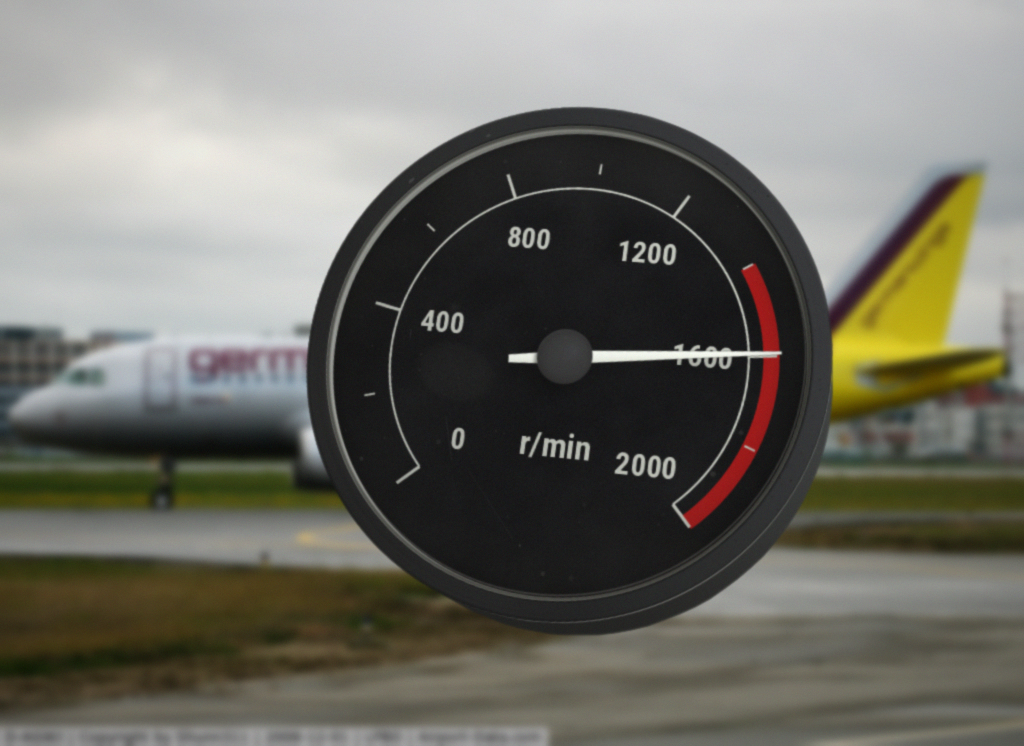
1600 rpm
